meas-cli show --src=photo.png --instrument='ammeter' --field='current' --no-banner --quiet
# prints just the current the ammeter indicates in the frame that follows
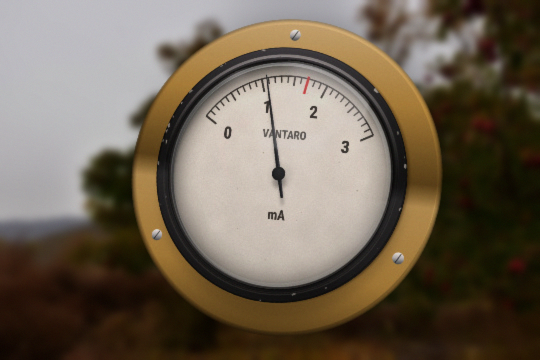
1.1 mA
